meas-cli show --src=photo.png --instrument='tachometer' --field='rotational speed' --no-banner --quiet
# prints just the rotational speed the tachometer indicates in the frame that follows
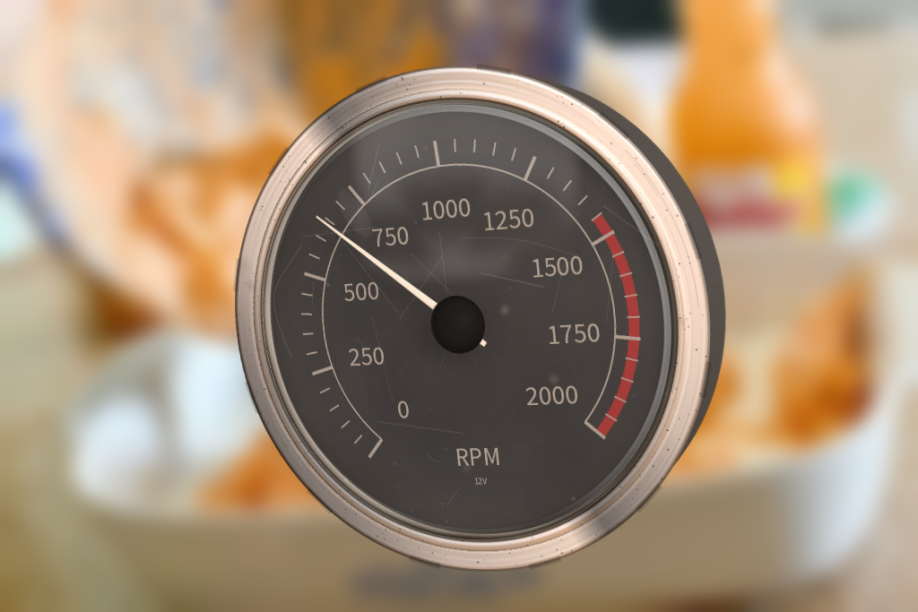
650 rpm
